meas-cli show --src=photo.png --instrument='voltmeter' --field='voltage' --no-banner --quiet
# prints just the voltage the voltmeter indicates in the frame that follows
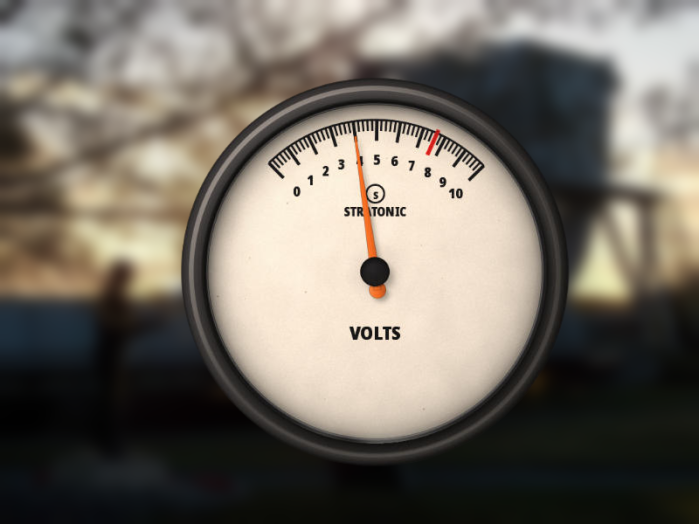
4 V
